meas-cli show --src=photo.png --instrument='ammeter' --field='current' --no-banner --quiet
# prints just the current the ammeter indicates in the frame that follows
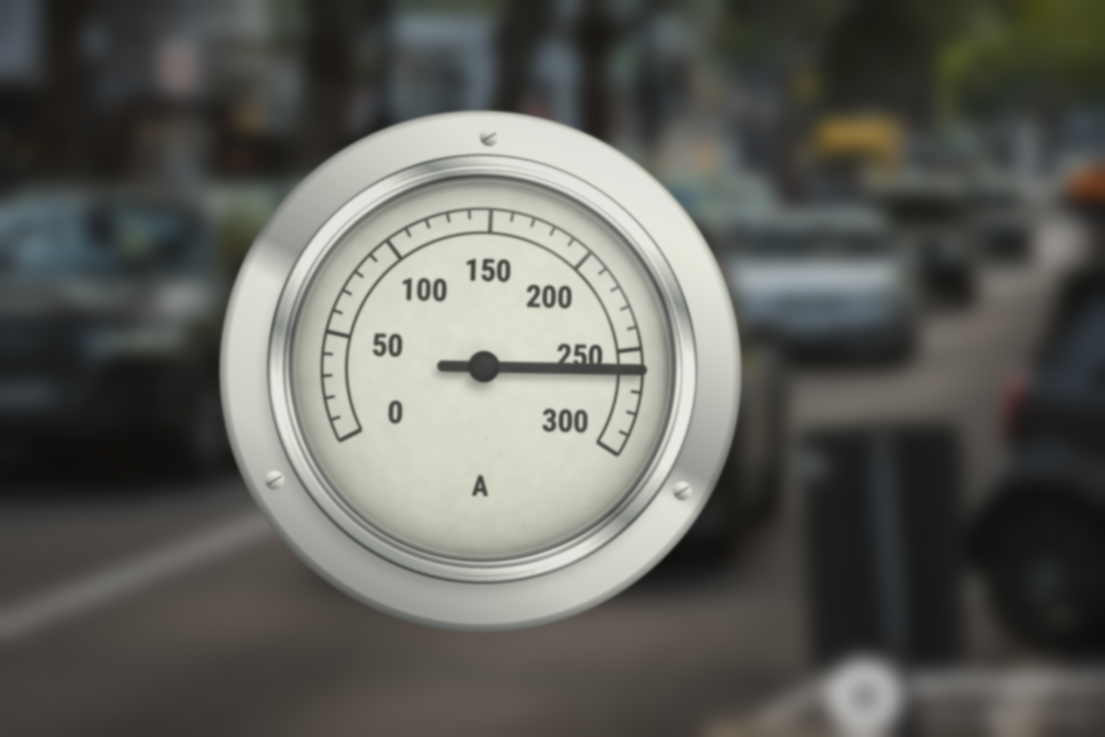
260 A
